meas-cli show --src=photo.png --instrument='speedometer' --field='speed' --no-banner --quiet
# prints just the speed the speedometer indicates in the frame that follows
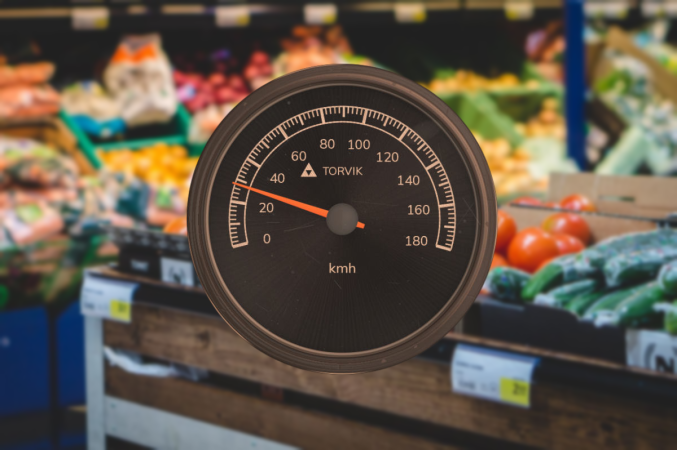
28 km/h
